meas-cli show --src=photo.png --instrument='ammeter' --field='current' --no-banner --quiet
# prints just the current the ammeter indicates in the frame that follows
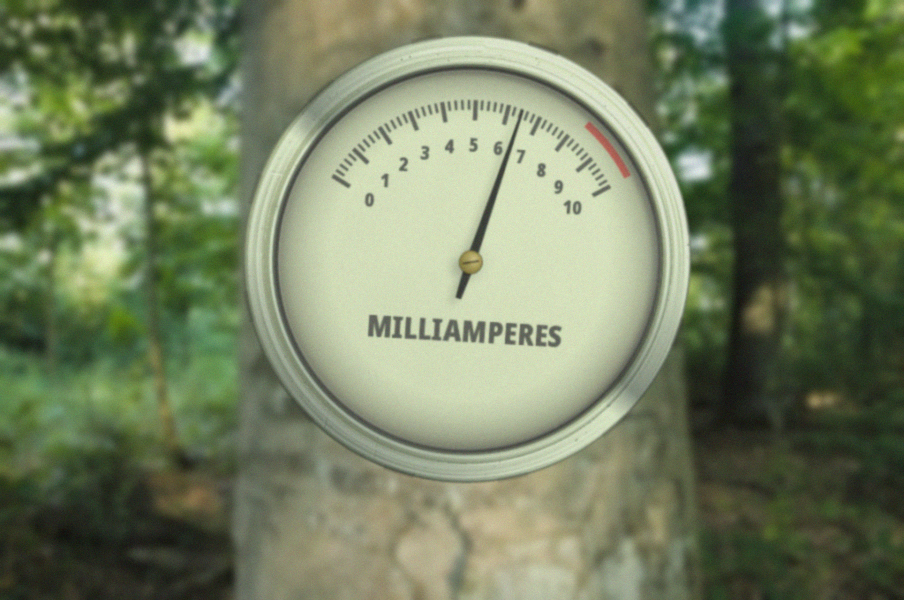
6.4 mA
